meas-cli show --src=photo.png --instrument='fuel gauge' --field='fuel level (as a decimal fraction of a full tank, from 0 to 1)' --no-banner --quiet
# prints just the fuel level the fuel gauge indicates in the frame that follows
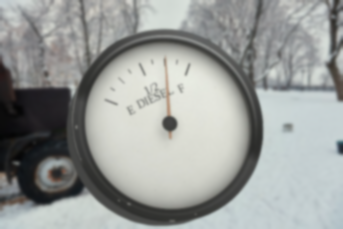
0.75
